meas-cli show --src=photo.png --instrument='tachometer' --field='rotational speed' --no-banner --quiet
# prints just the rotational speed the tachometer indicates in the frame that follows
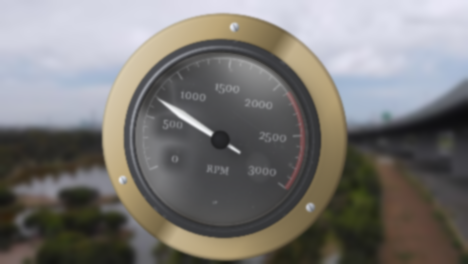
700 rpm
